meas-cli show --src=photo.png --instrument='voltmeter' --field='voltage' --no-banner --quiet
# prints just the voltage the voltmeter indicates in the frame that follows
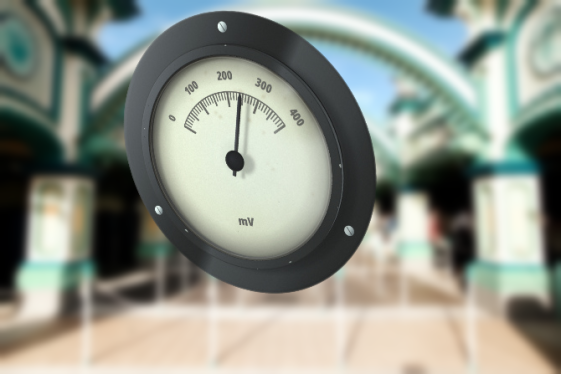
250 mV
